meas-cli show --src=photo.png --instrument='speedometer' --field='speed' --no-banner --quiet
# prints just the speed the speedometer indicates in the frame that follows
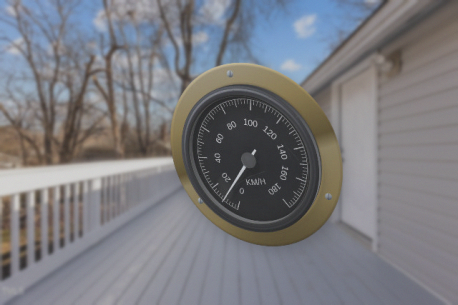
10 km/h
